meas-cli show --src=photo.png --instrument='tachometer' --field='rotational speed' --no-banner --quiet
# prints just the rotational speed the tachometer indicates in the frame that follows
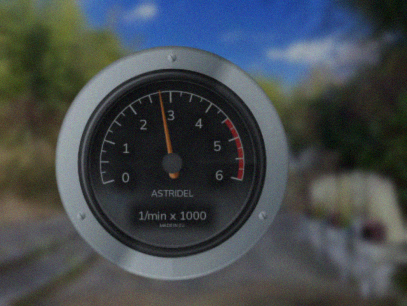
2750 rpm
